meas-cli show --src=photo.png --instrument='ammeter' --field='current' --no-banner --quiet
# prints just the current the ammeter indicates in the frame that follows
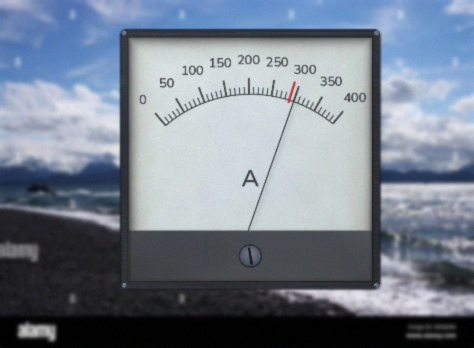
300 A
